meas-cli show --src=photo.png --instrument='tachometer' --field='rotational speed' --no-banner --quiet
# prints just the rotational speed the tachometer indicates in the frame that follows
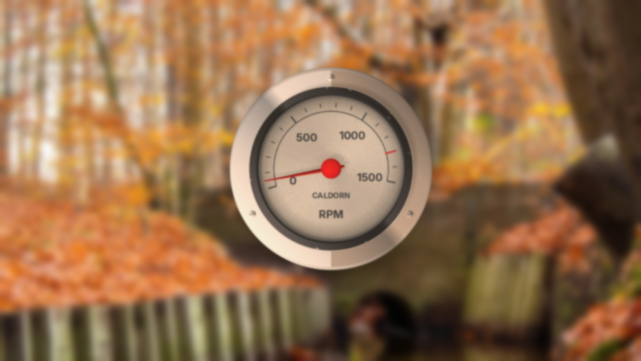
50 rpm
